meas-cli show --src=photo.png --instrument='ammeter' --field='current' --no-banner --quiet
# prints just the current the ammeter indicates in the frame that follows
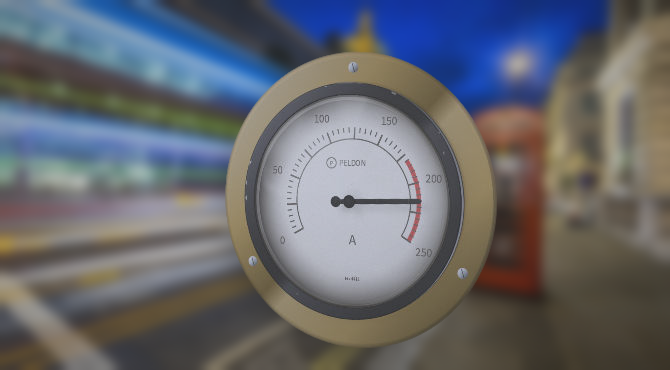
215 A
